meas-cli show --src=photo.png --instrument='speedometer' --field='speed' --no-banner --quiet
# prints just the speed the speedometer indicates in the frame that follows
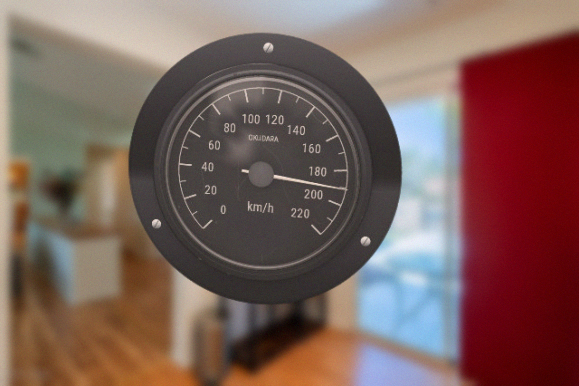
190 km/h
